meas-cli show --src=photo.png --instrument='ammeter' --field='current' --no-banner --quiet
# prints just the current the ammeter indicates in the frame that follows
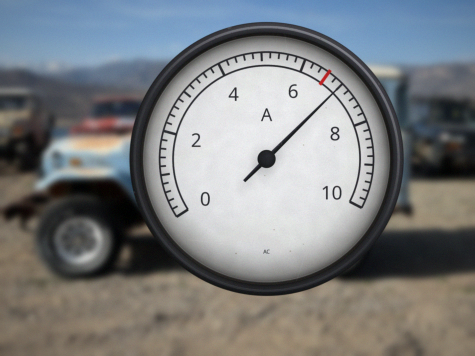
7 A
